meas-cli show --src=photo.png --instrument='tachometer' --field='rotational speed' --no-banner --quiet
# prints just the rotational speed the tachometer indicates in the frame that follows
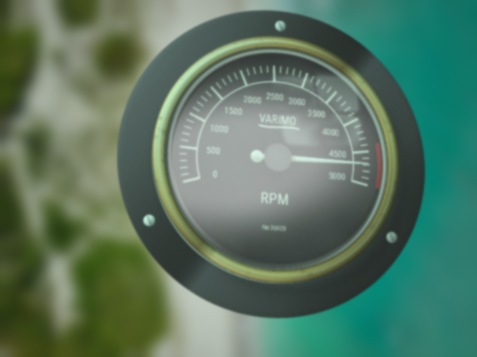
4700 rpm
